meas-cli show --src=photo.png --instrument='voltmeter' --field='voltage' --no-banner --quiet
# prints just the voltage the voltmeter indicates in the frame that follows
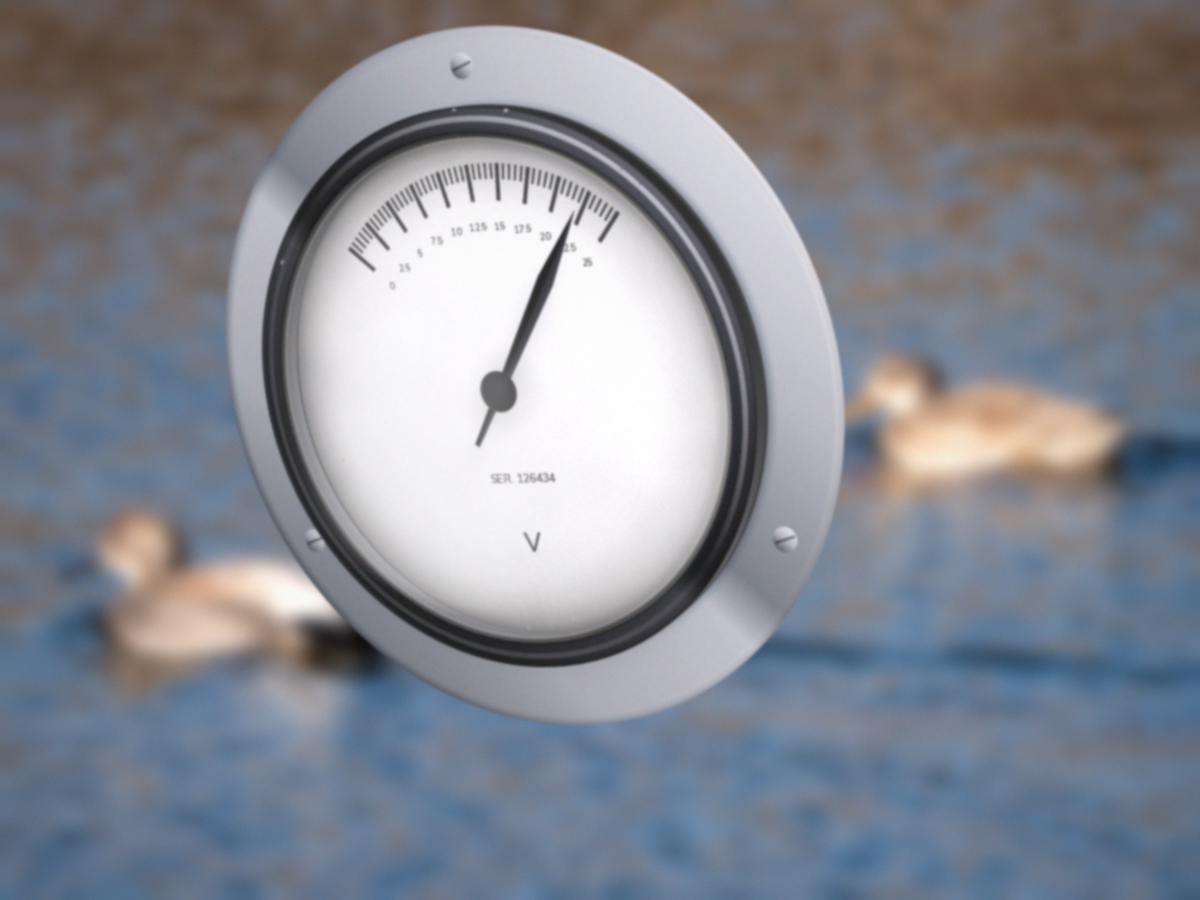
22.5 V
